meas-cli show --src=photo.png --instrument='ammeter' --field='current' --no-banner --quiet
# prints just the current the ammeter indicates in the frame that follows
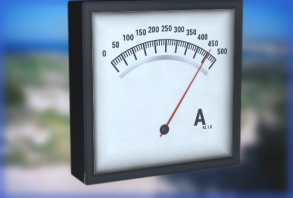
450 A
